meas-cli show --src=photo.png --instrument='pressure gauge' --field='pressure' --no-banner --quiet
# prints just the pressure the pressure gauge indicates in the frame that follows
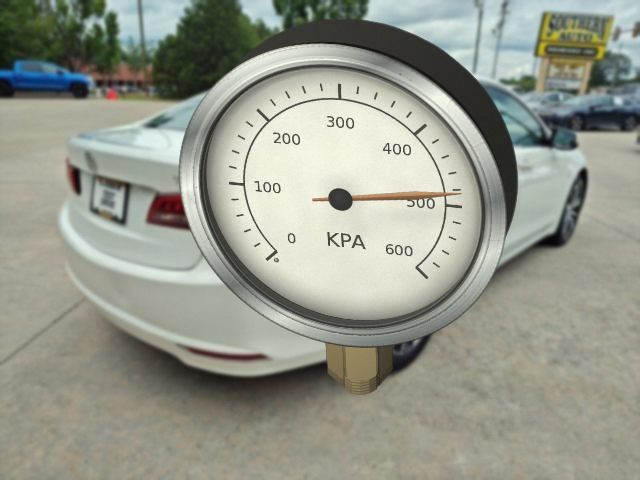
480 kPa
